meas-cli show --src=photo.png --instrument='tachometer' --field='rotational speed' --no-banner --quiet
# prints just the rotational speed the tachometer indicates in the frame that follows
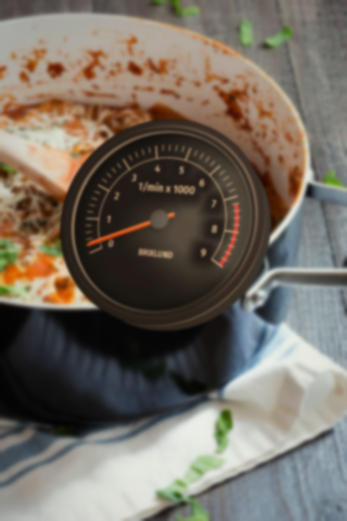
200 rpm
